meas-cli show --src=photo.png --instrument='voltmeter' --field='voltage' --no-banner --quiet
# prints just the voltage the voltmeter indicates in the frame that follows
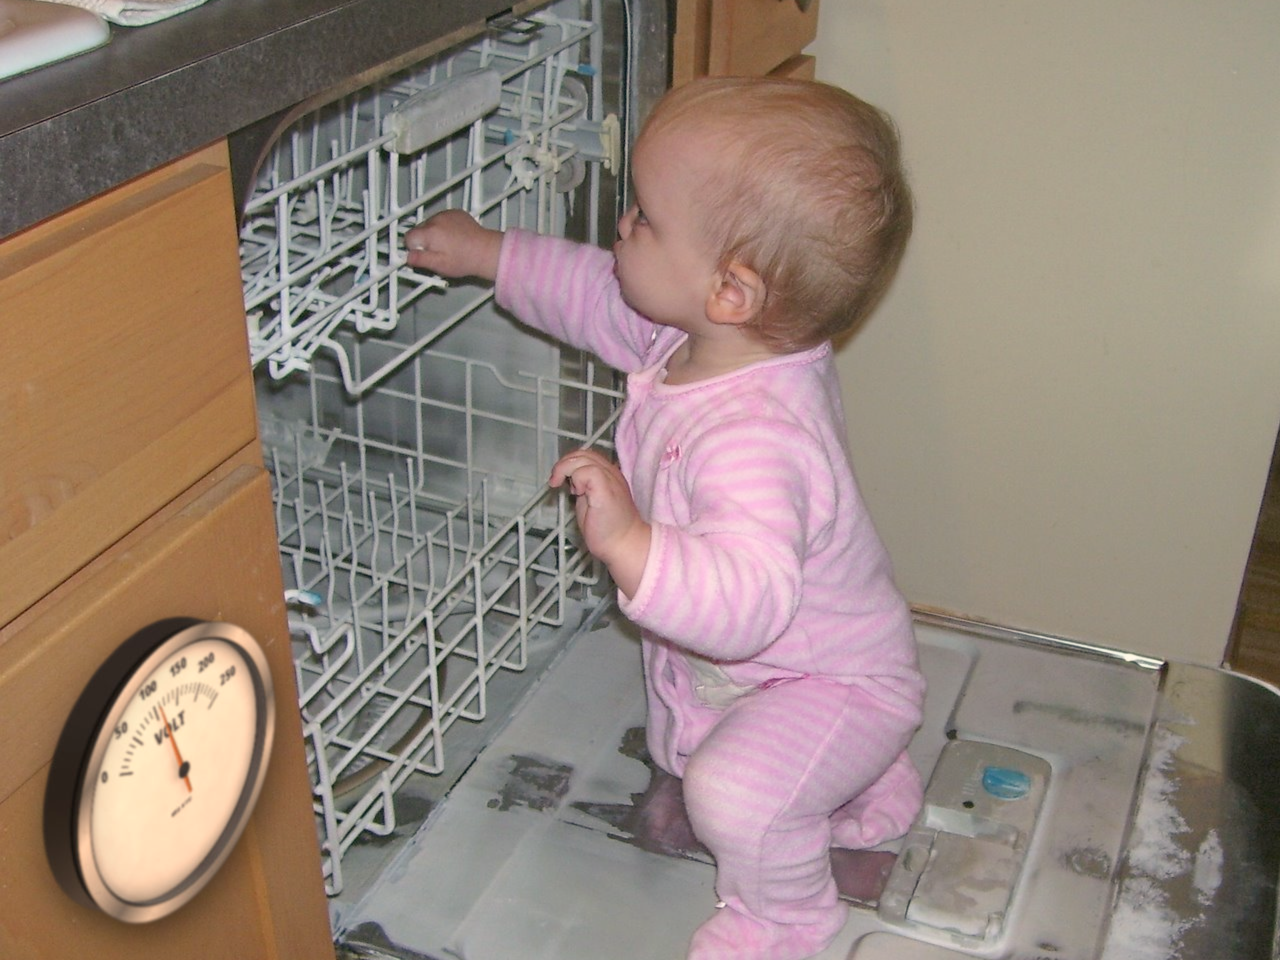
100 V
